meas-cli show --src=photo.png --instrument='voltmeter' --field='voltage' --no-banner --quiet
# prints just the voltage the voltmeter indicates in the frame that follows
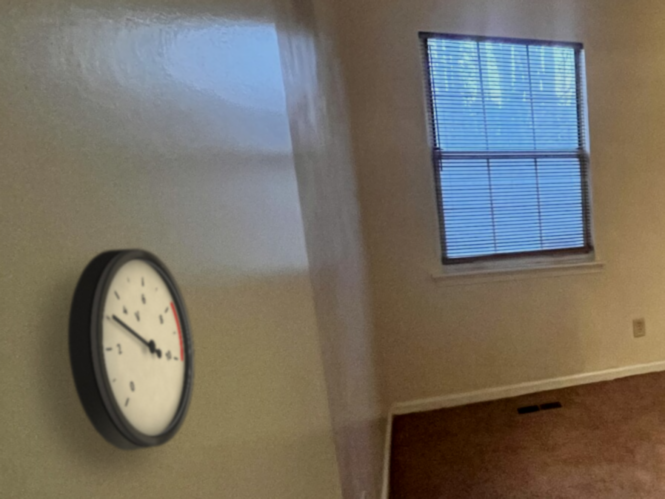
3 V
